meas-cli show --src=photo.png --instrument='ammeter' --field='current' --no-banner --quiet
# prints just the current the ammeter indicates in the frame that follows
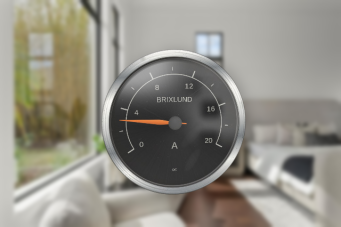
3 A
